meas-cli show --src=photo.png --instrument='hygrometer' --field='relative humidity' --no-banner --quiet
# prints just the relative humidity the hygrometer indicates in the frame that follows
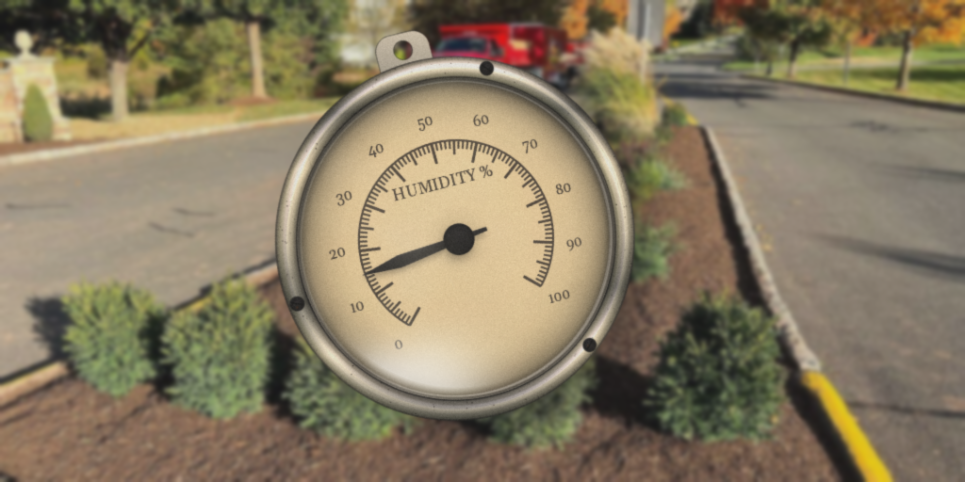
15 %
